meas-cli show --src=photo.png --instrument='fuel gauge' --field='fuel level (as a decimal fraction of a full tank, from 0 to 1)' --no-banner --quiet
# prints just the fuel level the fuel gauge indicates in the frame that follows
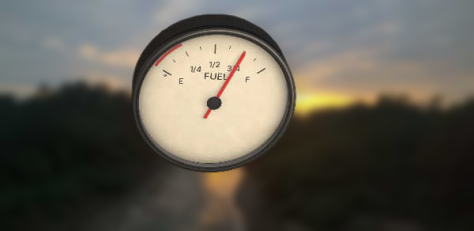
0.75
